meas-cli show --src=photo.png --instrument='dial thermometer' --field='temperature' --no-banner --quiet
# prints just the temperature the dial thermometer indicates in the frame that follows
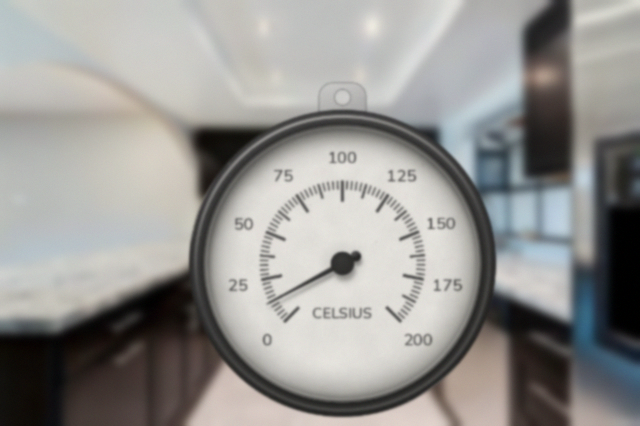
12.5 °C
